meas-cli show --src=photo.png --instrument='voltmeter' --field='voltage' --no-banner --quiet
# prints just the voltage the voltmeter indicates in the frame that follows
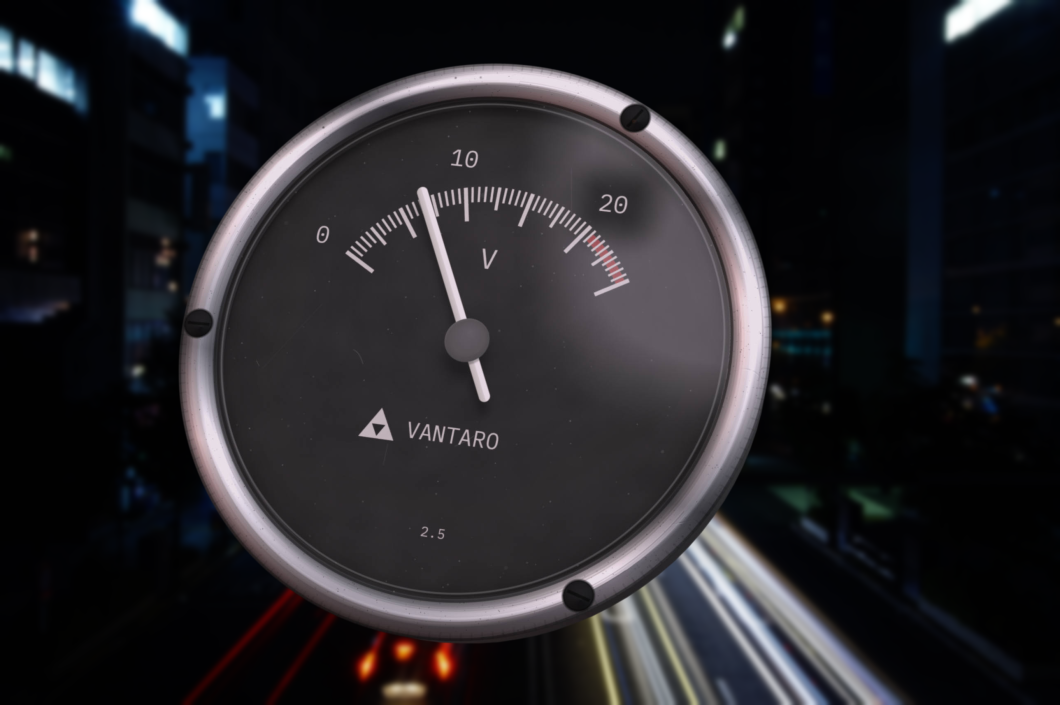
7 V
